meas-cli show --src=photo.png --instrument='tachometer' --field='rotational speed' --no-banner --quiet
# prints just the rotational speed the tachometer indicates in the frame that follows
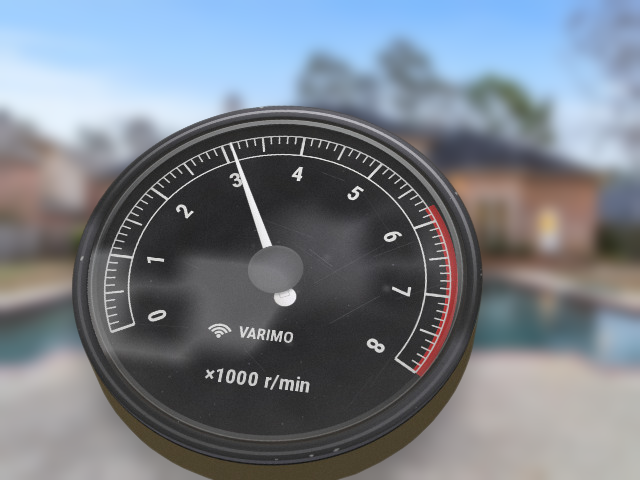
3100 rpm
